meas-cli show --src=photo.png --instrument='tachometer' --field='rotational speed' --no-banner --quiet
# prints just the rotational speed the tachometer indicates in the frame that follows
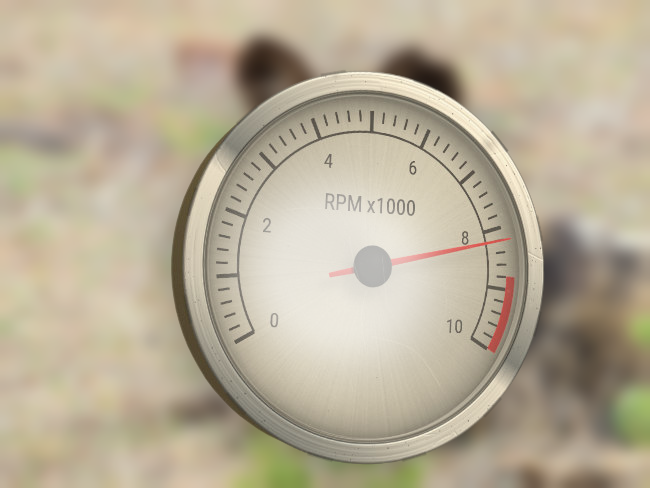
8200 rpm
